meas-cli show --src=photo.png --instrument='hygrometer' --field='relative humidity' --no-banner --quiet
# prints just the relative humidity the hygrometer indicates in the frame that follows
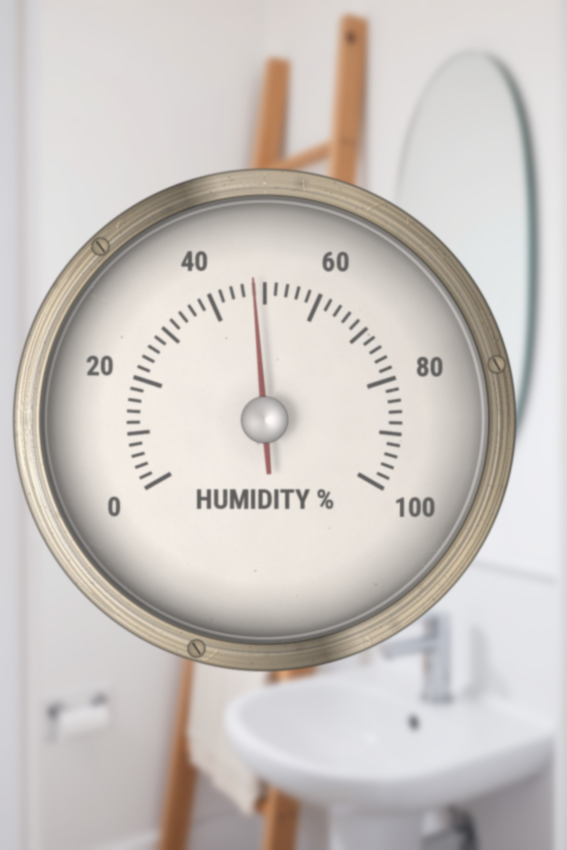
48 %
